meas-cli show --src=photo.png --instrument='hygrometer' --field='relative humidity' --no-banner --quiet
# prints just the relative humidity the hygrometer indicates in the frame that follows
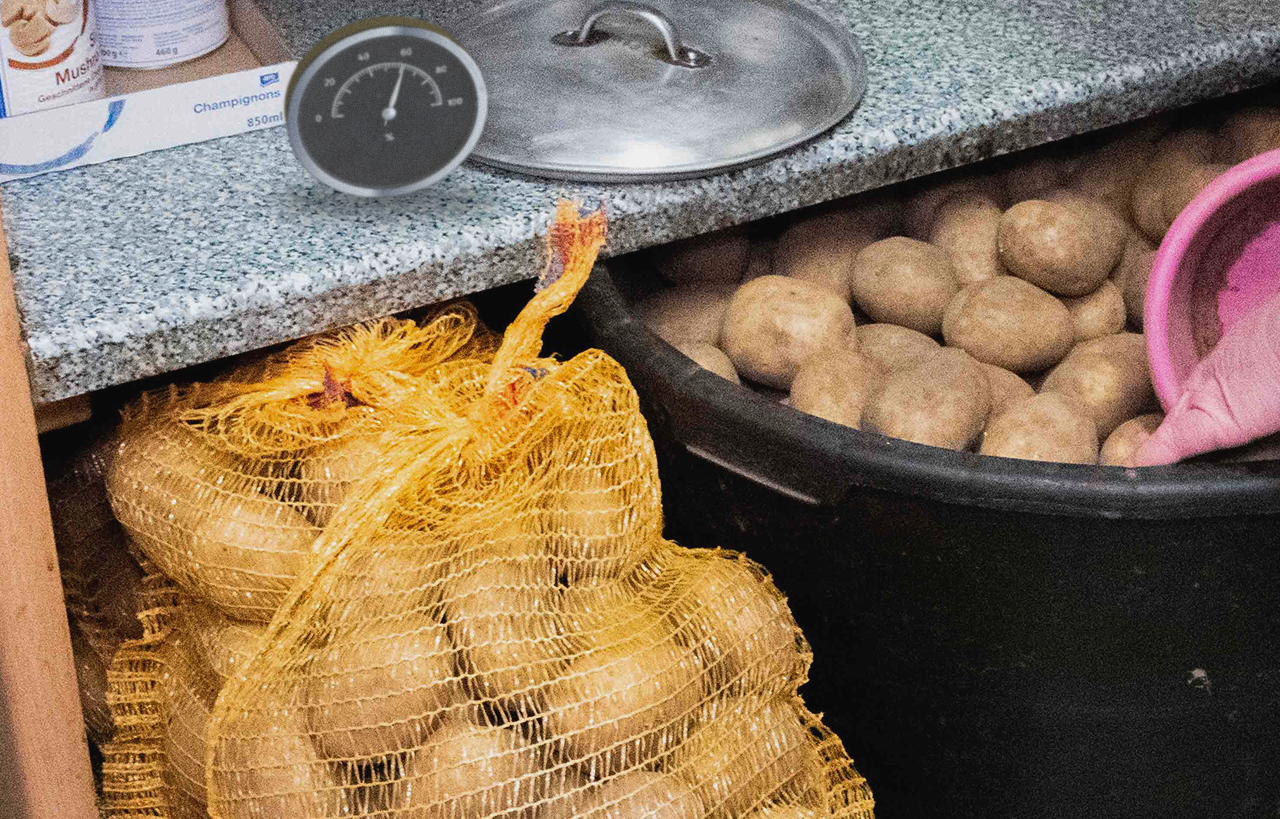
60 %
